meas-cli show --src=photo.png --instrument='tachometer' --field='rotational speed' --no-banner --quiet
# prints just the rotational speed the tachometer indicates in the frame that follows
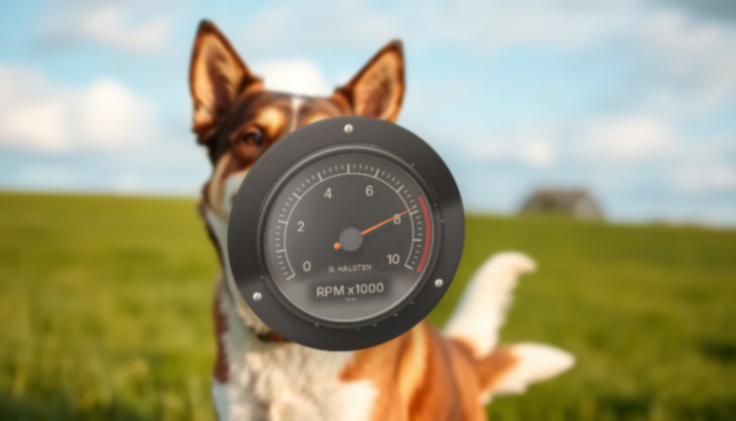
7800 rpm
